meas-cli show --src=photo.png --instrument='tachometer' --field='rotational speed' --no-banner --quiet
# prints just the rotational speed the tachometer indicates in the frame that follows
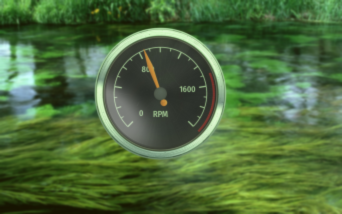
850 rpm
